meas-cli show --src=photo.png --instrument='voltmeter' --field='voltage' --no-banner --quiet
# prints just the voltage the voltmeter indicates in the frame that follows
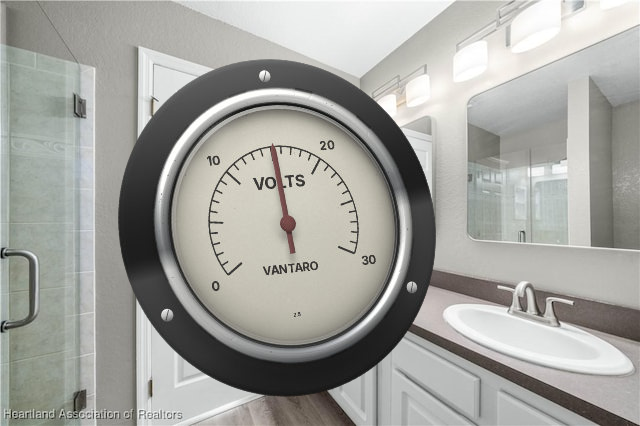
15 V
